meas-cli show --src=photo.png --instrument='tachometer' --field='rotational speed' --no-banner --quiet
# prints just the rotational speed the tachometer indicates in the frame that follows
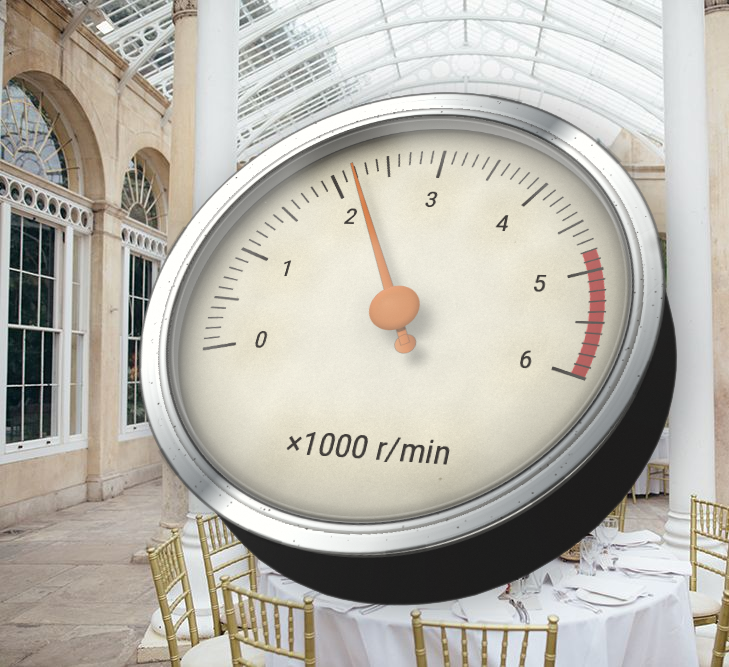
2200 rpm
